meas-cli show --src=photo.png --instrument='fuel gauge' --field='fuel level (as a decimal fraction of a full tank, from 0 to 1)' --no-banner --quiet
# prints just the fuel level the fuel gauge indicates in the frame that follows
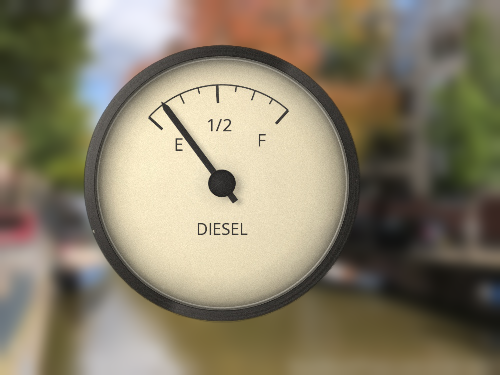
0.125
